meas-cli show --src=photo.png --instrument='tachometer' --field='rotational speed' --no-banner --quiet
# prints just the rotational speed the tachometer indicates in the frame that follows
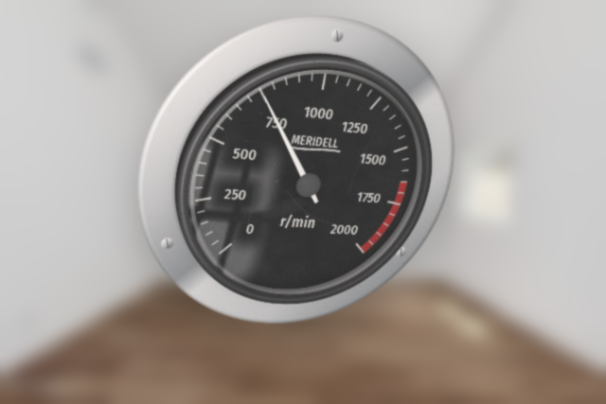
750 rpm
